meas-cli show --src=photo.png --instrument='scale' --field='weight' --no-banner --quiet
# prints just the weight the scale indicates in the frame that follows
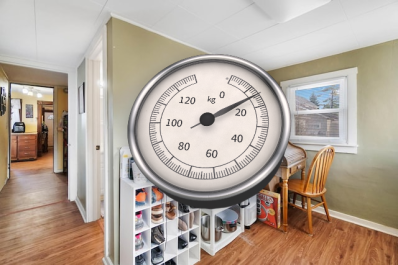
15 kg
